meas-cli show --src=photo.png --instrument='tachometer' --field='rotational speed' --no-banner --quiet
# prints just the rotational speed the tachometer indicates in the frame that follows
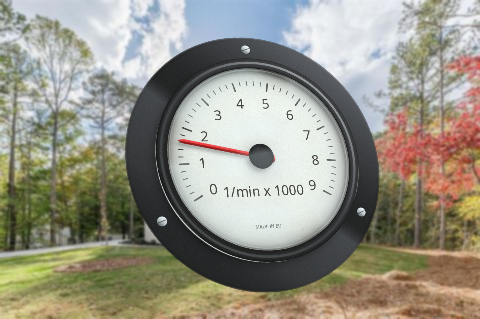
1600 rpm
